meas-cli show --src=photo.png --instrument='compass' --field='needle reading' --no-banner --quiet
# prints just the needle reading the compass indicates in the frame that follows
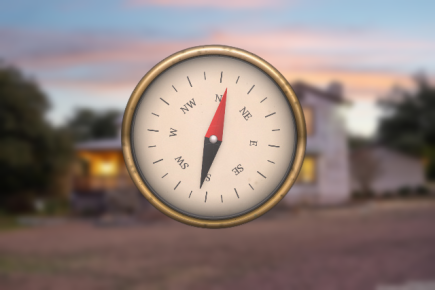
7.5 °
